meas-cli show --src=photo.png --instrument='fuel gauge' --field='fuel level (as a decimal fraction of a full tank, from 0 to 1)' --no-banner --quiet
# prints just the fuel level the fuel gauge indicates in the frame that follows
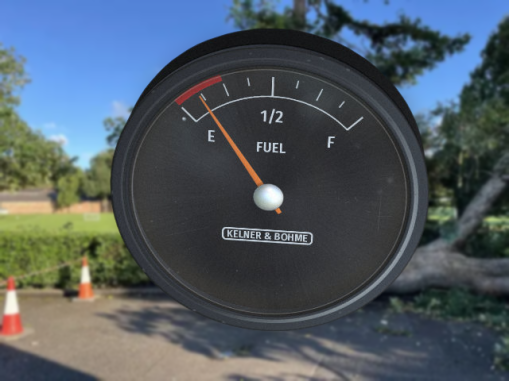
0.125
